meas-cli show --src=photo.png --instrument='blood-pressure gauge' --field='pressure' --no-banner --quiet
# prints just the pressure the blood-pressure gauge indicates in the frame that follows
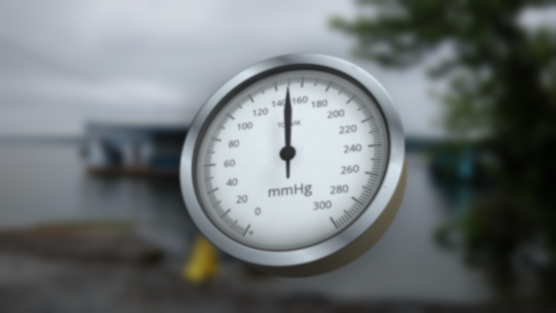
150 mmHg
